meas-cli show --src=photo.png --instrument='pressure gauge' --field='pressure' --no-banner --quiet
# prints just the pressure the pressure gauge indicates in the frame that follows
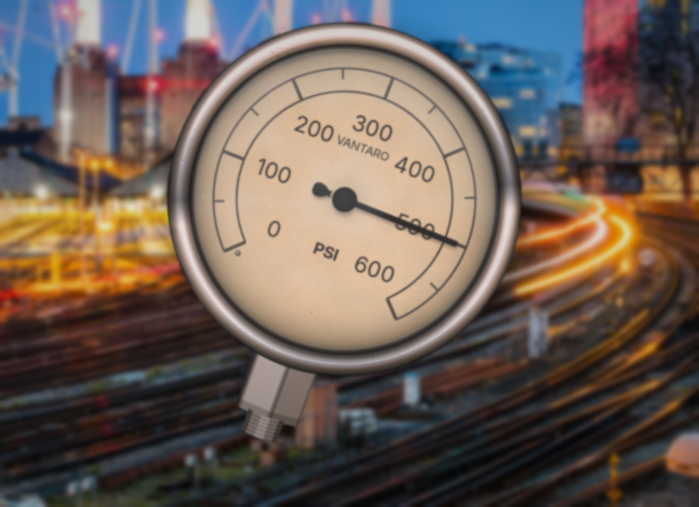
500 psi
